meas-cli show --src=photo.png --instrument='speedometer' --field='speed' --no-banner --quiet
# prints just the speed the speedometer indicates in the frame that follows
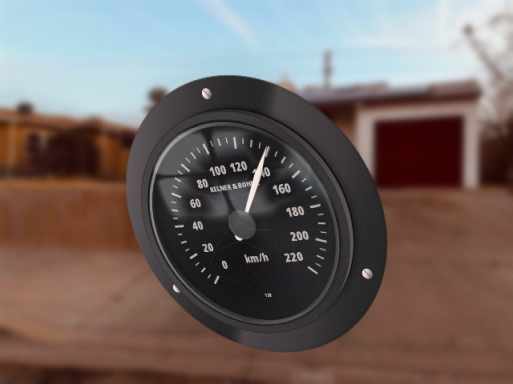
140 km/h
